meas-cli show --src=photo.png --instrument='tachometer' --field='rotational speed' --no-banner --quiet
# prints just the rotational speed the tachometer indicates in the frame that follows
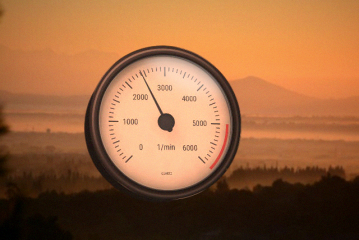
2400 rpm
